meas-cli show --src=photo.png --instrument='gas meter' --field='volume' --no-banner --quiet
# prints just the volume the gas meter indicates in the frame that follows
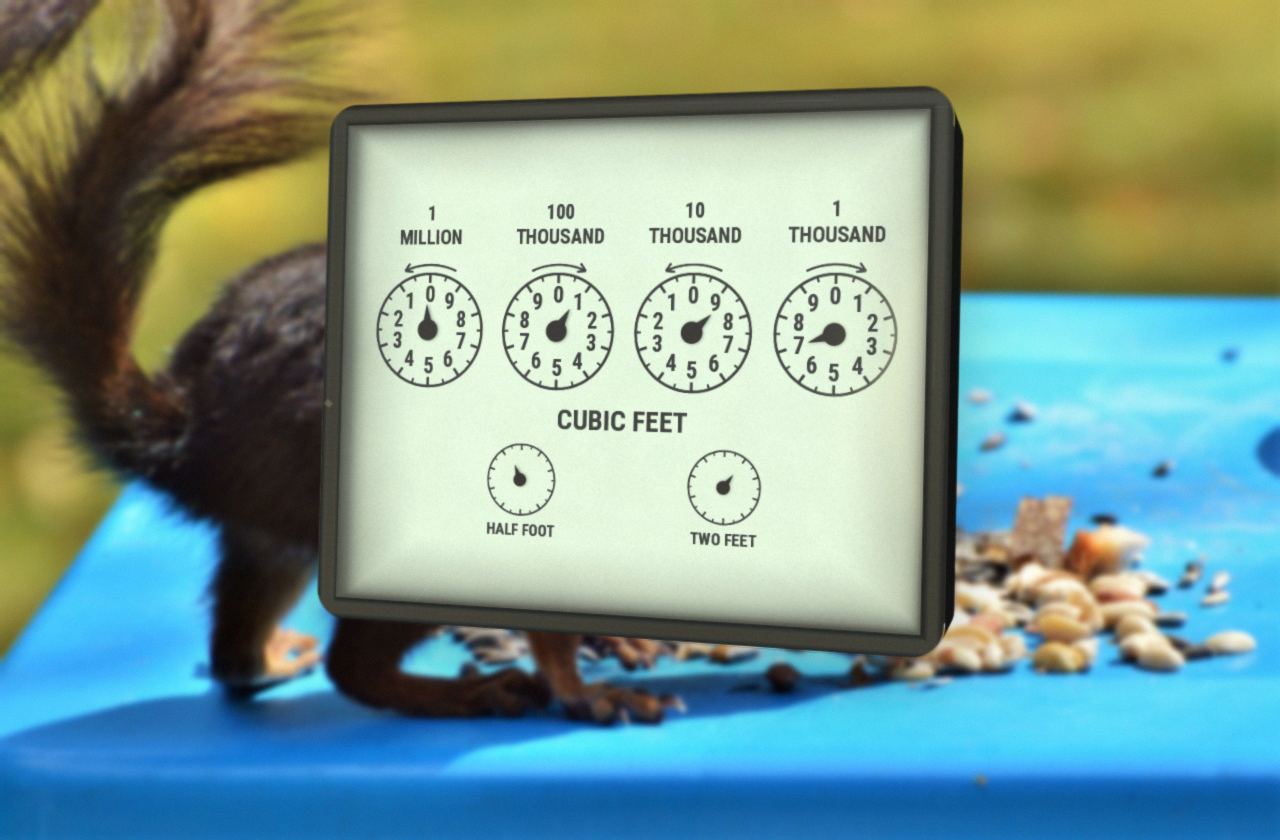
8700 ft³
